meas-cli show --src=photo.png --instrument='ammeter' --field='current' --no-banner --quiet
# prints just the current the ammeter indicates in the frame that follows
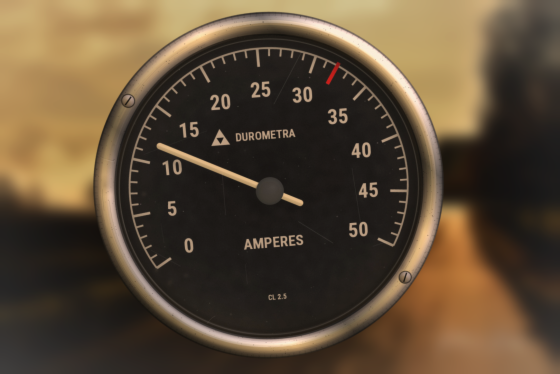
12 A
